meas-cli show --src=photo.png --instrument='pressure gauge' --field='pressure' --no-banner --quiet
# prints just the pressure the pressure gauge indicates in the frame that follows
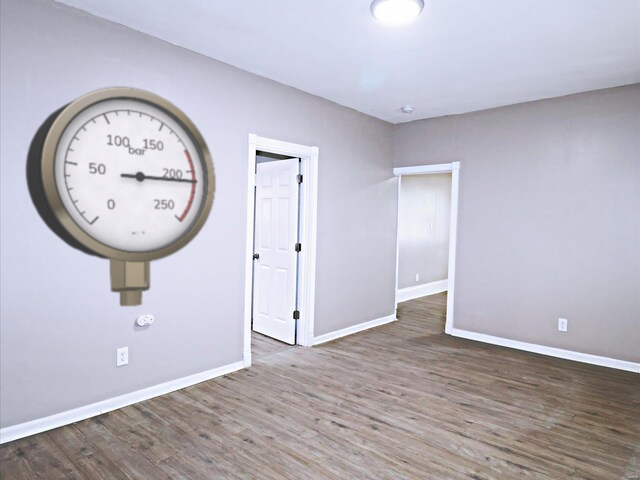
210 bar
